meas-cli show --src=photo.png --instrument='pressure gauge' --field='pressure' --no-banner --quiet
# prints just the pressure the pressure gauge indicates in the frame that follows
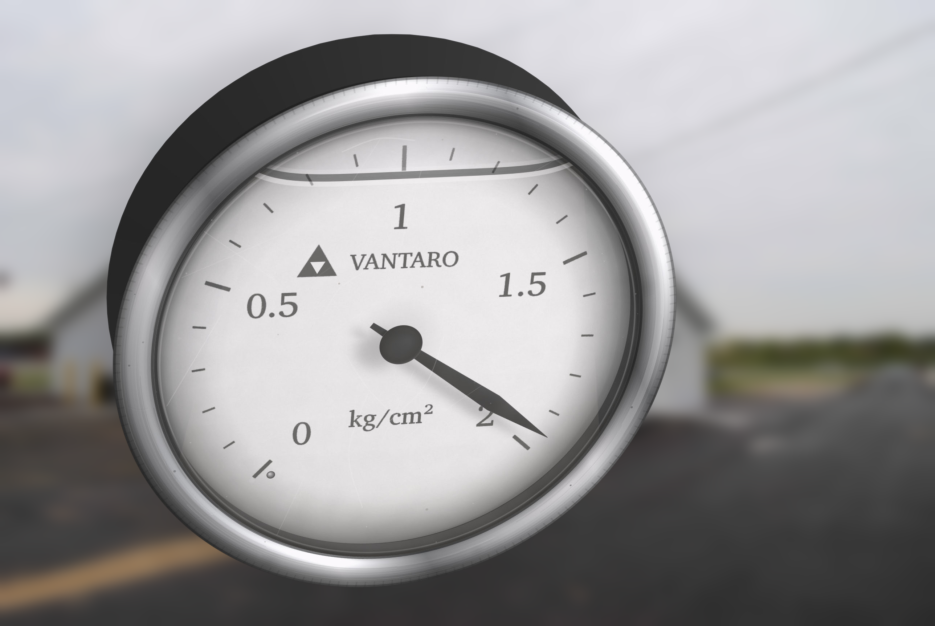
1.95 kg/cm²
